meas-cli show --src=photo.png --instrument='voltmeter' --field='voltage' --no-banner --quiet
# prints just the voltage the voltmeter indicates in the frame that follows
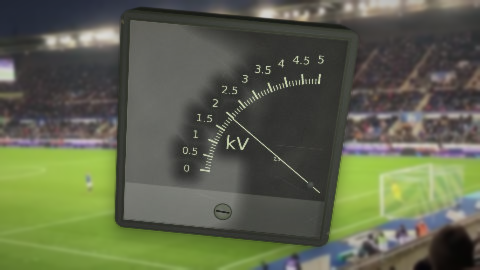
2 kV
